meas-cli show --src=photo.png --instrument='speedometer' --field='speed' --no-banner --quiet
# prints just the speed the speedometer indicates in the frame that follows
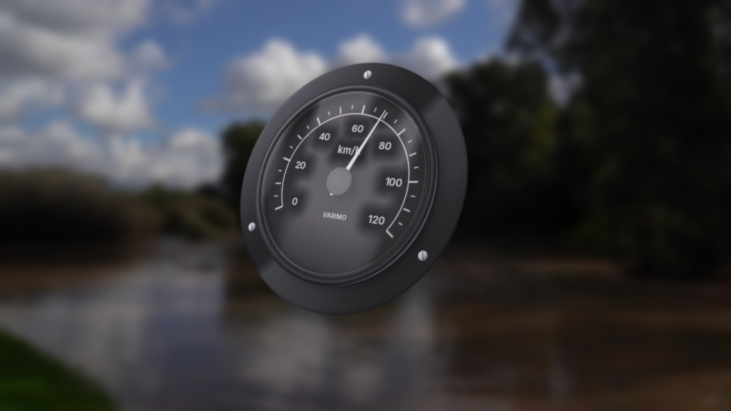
70 km/h
